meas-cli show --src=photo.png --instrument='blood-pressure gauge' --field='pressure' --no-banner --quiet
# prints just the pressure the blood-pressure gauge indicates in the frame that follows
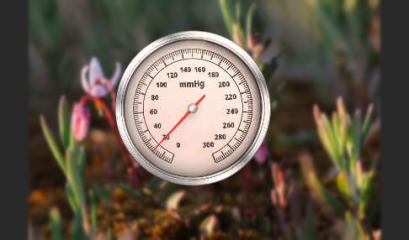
20 mmHg
